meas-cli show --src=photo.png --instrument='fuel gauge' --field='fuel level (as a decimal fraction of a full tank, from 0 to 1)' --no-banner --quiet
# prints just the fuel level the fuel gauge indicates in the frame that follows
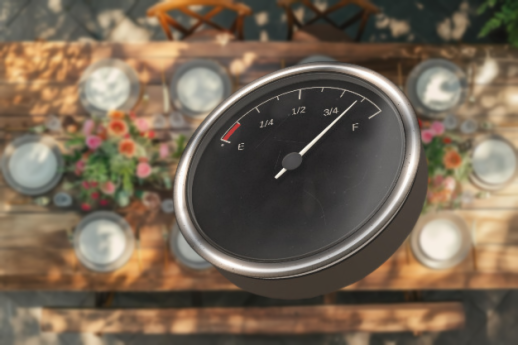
0.875
